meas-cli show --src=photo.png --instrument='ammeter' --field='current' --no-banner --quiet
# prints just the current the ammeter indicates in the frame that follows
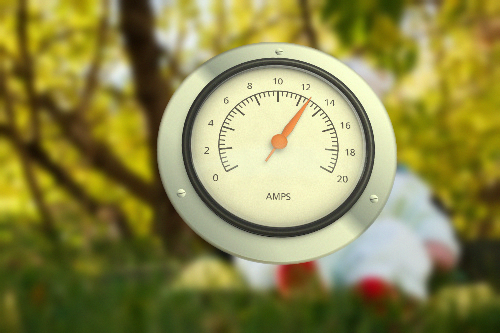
12.8 A
